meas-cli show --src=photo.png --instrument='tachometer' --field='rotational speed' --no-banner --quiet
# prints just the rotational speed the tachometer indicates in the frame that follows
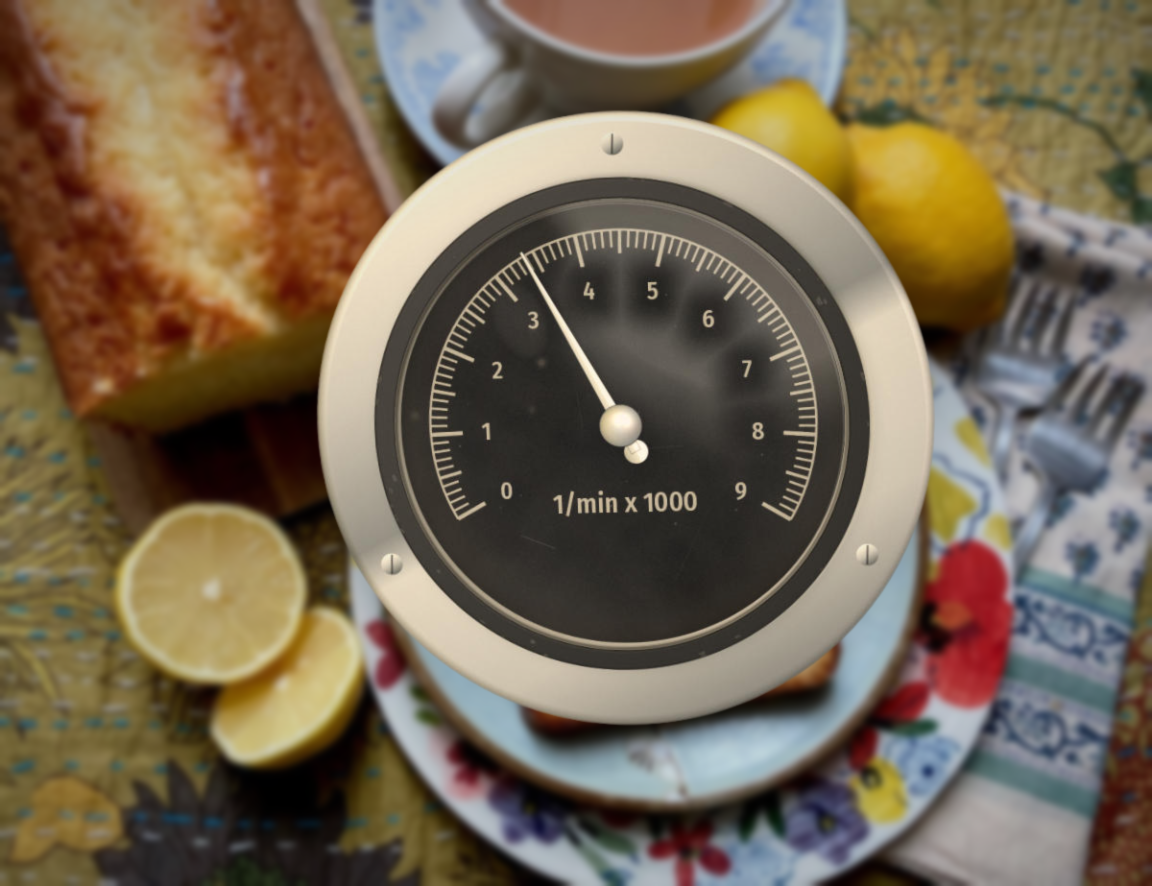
3400 rpm
